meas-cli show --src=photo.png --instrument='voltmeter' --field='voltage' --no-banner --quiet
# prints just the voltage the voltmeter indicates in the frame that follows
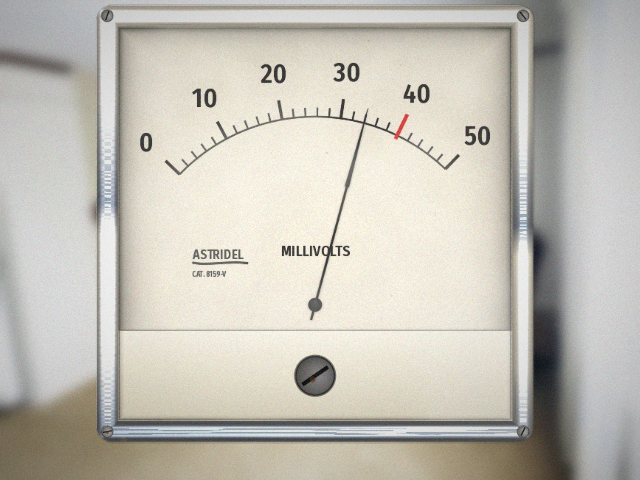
34 mV
